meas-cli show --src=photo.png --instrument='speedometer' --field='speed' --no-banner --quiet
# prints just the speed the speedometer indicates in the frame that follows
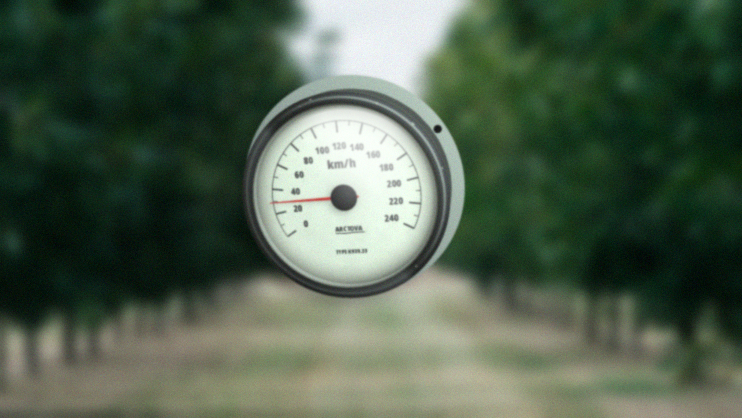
30 km/h
